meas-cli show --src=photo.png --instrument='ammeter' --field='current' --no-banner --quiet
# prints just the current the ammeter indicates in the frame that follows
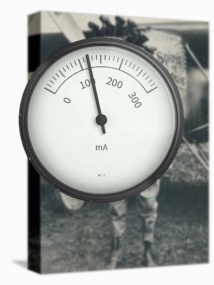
120 mA
